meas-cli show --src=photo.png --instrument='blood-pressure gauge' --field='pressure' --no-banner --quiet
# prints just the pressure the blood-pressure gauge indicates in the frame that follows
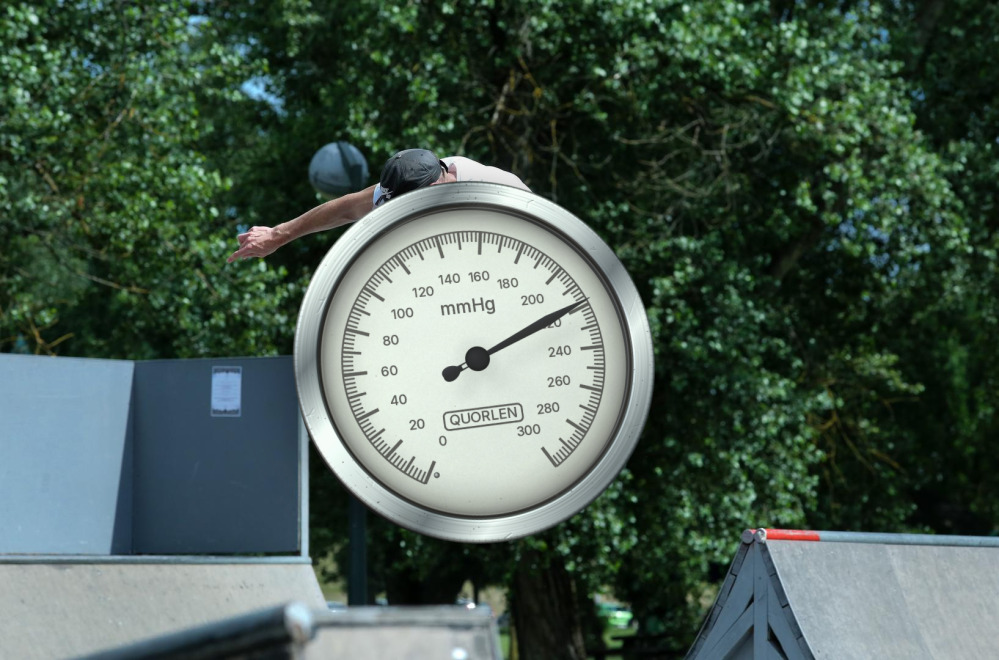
218 mmHg
